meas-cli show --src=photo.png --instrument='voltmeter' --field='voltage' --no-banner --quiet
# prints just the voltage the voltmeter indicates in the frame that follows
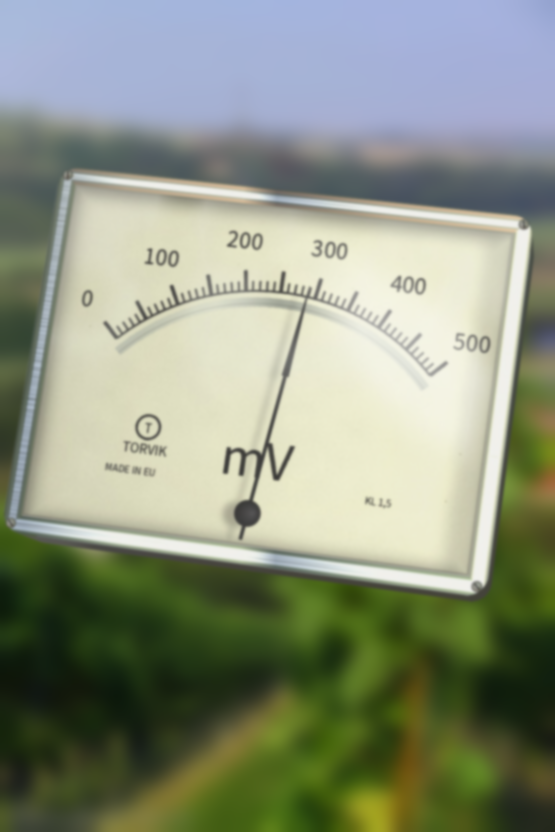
290 mV
